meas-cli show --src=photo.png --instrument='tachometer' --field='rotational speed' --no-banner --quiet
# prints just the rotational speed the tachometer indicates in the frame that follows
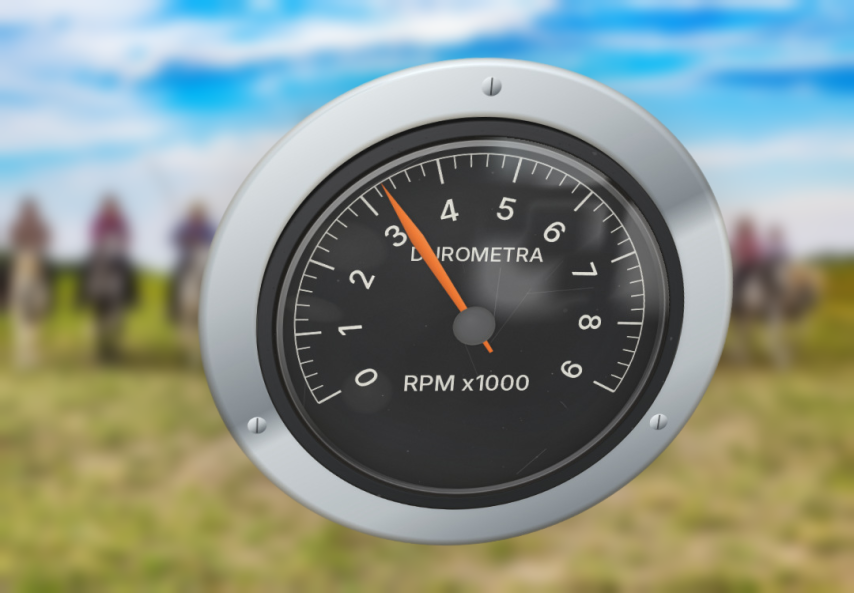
3300 rpm
